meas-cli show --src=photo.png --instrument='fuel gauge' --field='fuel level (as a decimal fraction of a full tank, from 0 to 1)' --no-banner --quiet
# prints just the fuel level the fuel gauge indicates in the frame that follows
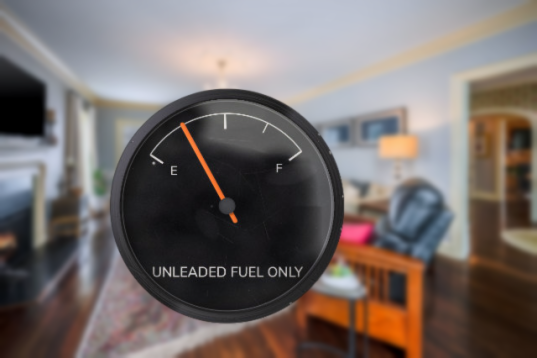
0.25
